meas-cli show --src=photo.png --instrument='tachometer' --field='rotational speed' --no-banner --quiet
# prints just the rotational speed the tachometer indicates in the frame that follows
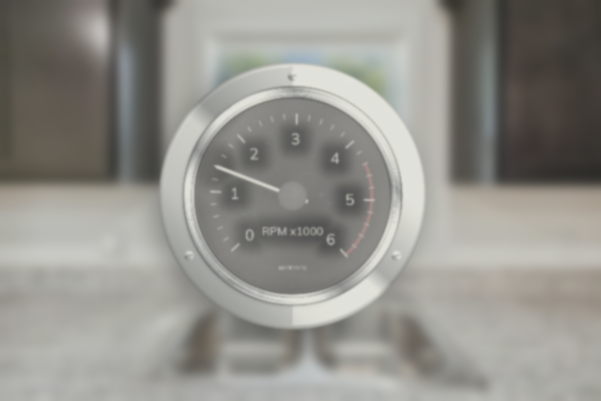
1400 rpm
